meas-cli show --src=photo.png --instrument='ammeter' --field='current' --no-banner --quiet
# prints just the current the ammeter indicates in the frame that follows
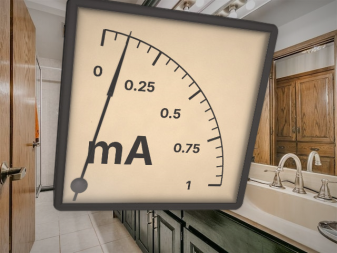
0.1 mA
